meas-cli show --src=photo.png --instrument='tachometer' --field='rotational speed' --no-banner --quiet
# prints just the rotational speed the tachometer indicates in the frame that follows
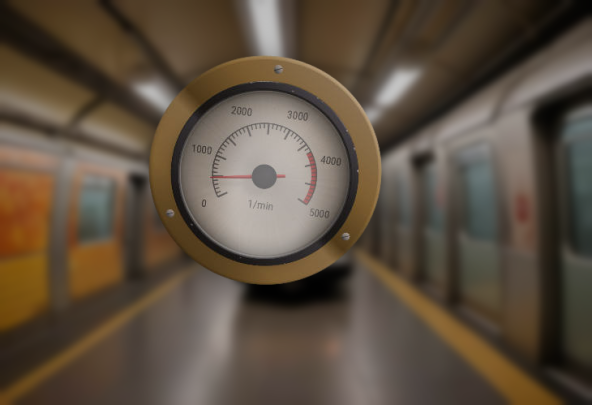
500 rpm
